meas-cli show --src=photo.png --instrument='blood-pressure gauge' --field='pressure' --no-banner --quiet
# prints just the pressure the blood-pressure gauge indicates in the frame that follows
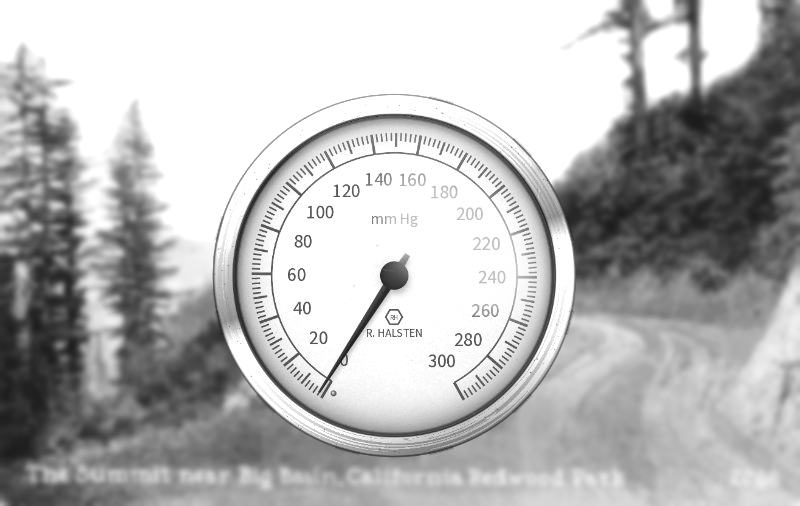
2 mmHg
